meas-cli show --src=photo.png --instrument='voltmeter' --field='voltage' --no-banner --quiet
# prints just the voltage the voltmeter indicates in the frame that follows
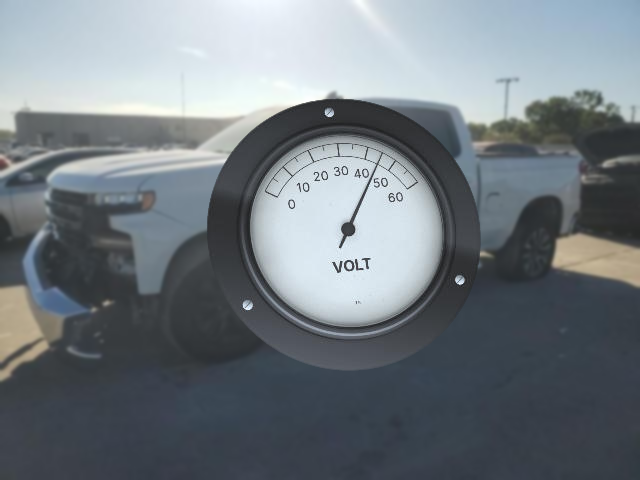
45 V
